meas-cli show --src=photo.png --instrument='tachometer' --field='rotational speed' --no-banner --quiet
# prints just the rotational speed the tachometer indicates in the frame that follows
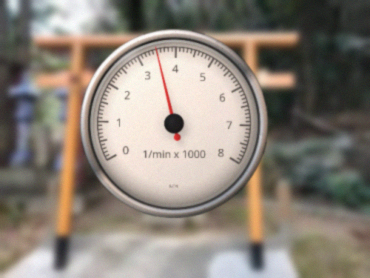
3500 rpm
